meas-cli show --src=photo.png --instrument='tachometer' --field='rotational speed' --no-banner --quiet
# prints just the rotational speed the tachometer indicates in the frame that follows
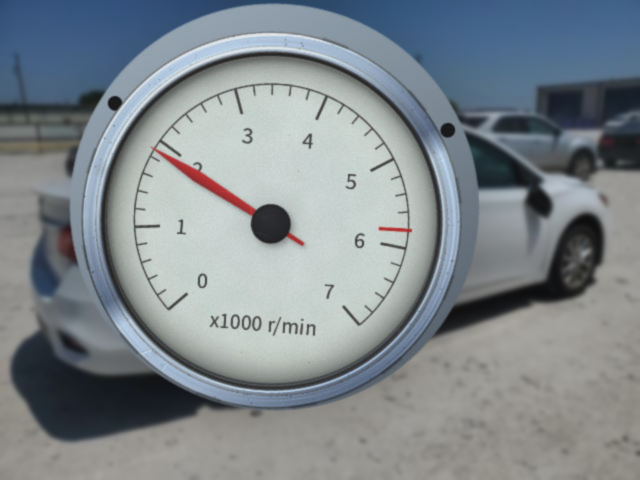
1900 rpm
